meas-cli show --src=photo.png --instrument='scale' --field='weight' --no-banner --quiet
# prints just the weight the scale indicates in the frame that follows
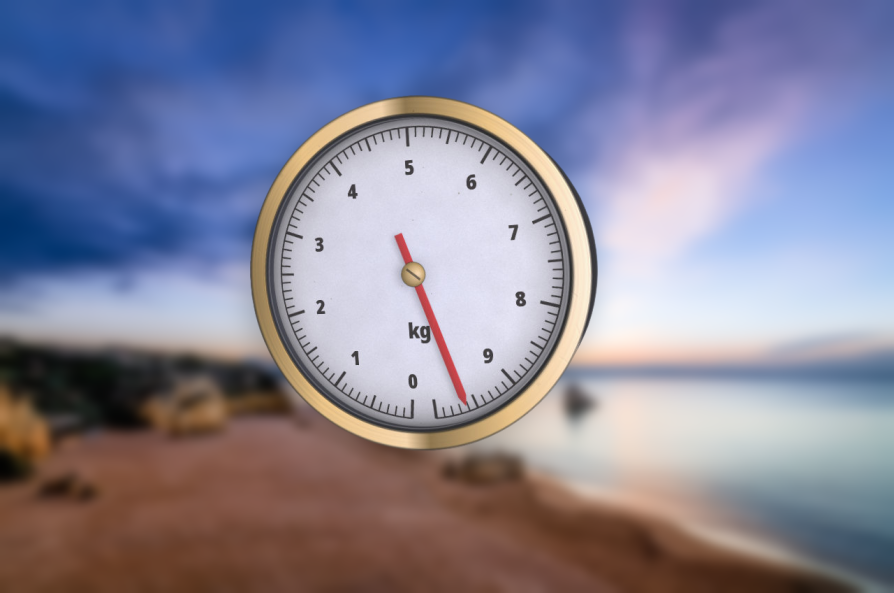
9.6 kg
